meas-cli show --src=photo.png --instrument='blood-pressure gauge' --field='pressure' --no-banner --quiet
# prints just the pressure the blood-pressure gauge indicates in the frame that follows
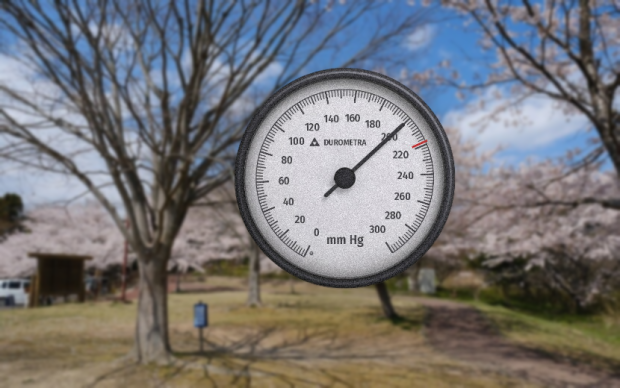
200 mmHg
